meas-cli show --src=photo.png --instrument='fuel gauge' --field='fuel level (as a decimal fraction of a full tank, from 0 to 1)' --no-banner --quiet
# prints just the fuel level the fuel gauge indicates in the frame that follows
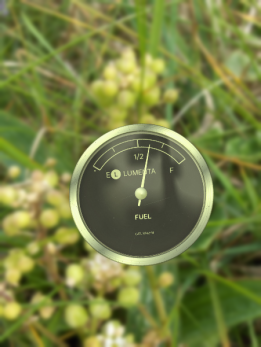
0.625
